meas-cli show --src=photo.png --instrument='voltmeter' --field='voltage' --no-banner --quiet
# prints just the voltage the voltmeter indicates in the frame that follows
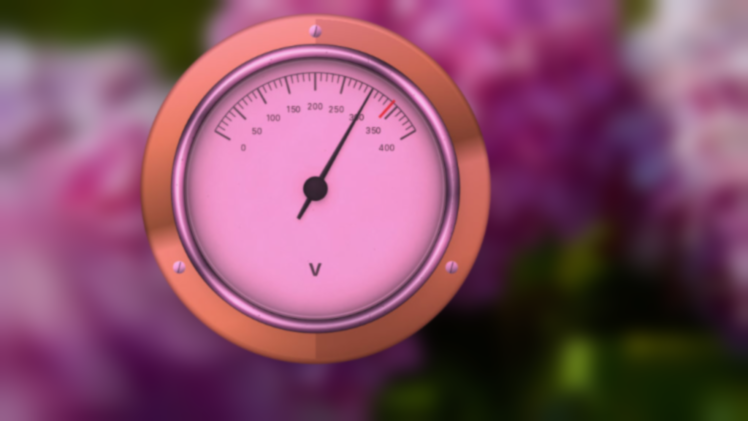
300 V
